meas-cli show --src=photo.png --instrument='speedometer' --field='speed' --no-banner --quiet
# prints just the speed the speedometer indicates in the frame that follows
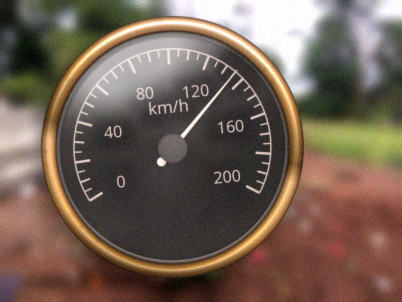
135 km/h
